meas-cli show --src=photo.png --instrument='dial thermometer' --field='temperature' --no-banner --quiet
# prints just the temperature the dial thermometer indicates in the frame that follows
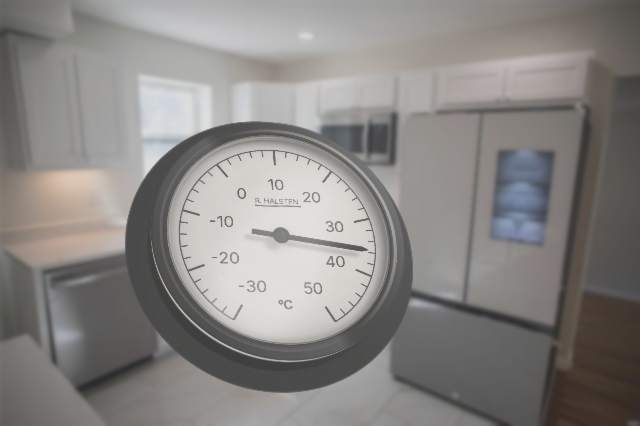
36 °C
